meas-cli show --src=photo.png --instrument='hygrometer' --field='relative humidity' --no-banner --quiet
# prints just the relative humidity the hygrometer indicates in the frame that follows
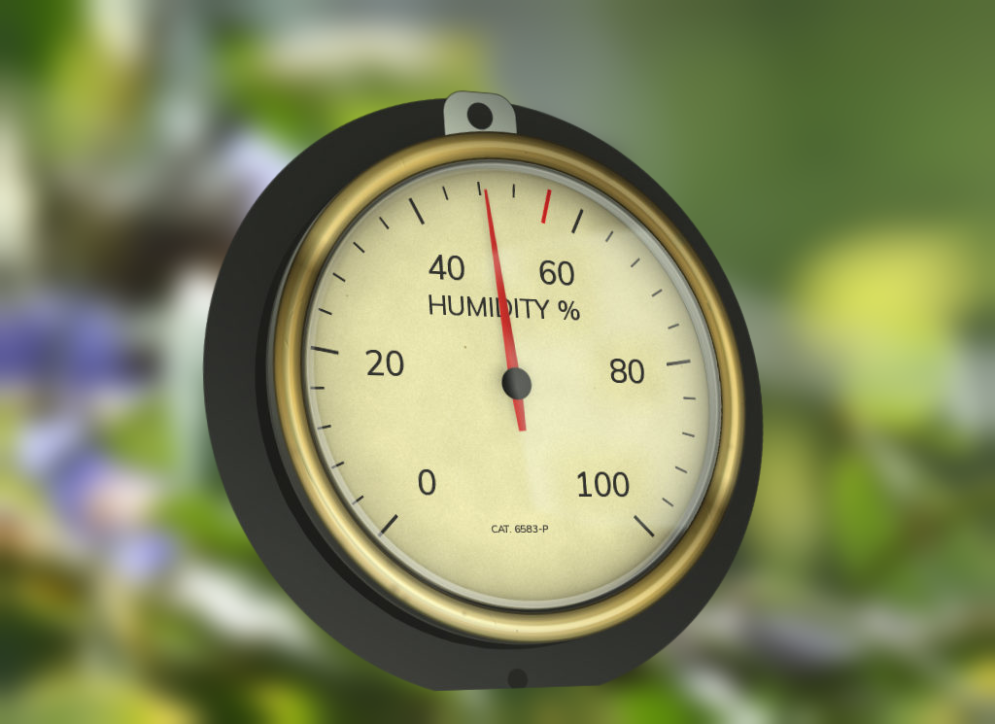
48 %
